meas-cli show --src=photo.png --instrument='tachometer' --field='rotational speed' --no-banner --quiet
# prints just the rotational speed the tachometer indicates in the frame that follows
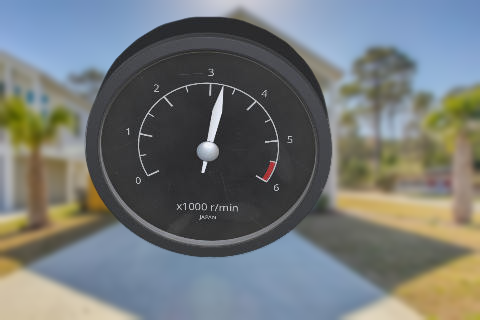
3250 rpm
